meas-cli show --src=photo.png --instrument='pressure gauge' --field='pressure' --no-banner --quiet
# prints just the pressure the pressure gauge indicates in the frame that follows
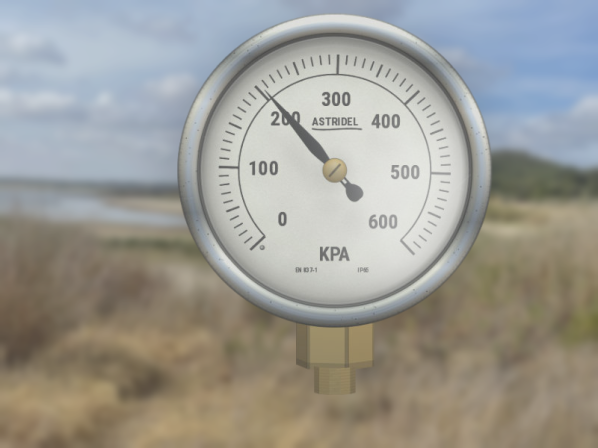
205 kPa
